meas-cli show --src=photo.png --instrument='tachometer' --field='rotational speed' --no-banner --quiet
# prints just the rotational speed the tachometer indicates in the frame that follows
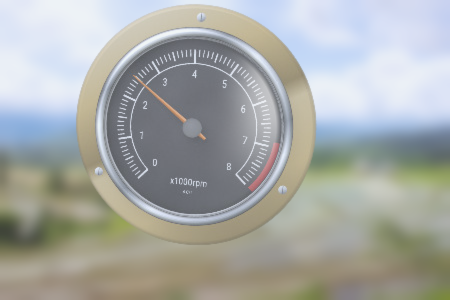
2500 rpm
